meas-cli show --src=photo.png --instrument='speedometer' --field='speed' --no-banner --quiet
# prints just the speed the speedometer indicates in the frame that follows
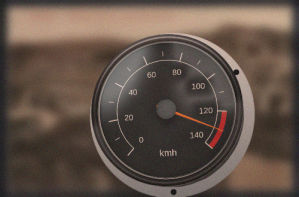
130 km/h
